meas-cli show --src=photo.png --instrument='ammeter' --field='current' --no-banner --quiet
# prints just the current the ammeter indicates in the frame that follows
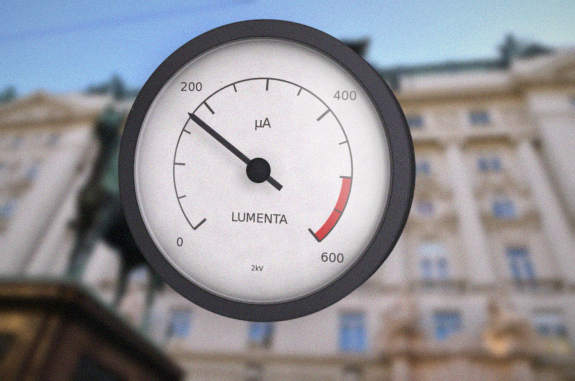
175 µA
